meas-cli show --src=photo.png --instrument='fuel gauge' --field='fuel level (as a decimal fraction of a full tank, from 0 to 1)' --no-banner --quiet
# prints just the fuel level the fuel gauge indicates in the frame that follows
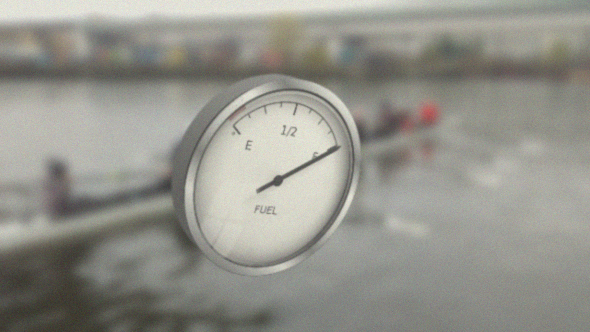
1
